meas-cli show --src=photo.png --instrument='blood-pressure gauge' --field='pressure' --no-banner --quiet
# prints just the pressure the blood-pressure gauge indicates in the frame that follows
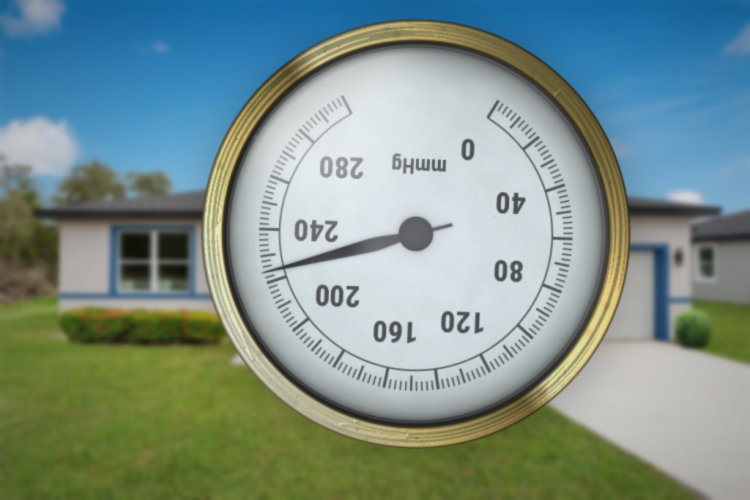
224 mmHg
